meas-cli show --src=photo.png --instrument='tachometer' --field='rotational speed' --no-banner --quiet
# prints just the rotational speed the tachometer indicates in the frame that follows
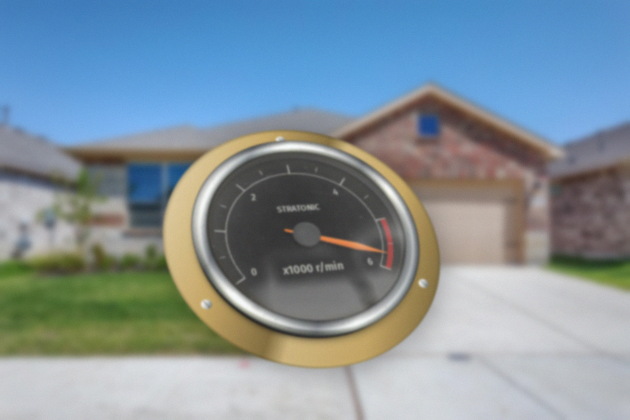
5750 rpm
